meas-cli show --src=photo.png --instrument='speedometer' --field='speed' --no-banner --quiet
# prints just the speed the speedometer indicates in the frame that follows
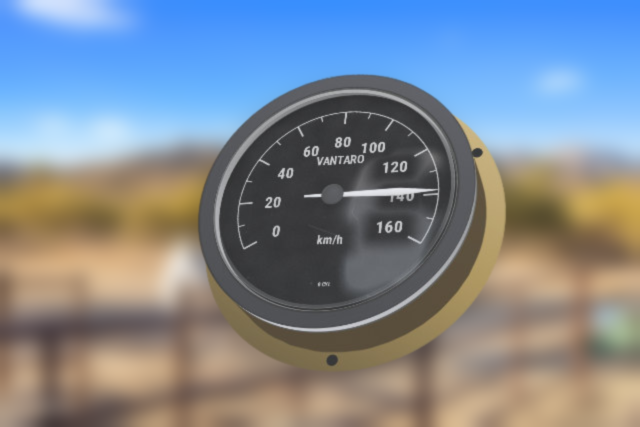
140 km/h
